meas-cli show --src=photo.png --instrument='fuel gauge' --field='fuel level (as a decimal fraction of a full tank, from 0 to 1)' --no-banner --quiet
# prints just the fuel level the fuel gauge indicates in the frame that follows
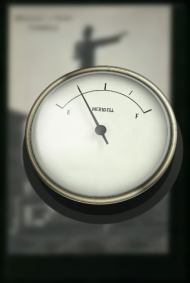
0.25
